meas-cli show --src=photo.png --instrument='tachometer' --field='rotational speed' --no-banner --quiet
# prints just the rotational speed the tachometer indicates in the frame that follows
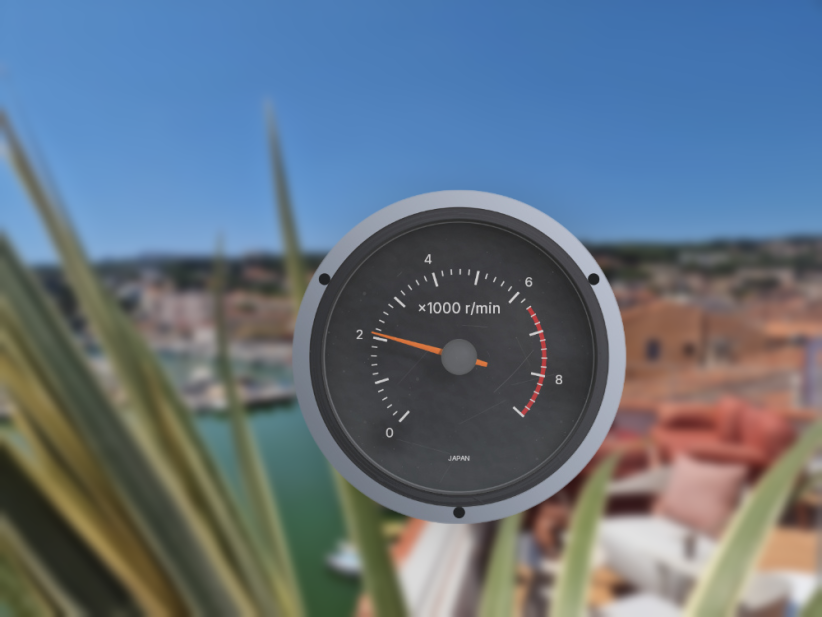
2100 rpm
